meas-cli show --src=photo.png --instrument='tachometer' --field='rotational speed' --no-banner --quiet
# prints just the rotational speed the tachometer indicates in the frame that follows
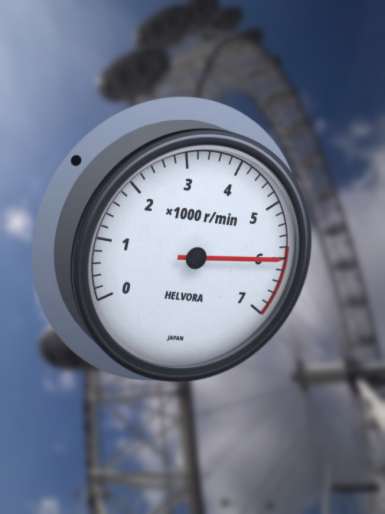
6000 rpm
